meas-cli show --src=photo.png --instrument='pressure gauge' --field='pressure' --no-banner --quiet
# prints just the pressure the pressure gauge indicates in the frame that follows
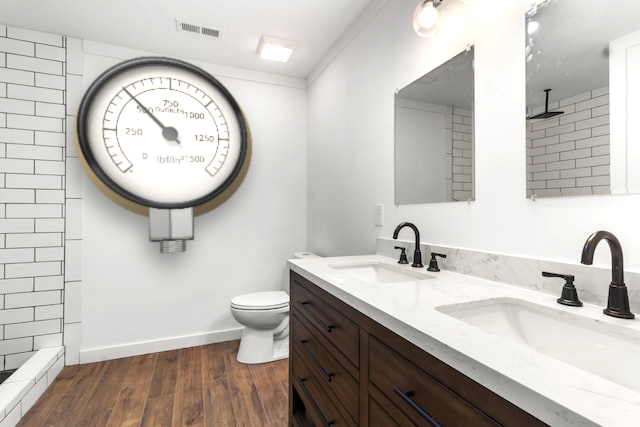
500 psi
